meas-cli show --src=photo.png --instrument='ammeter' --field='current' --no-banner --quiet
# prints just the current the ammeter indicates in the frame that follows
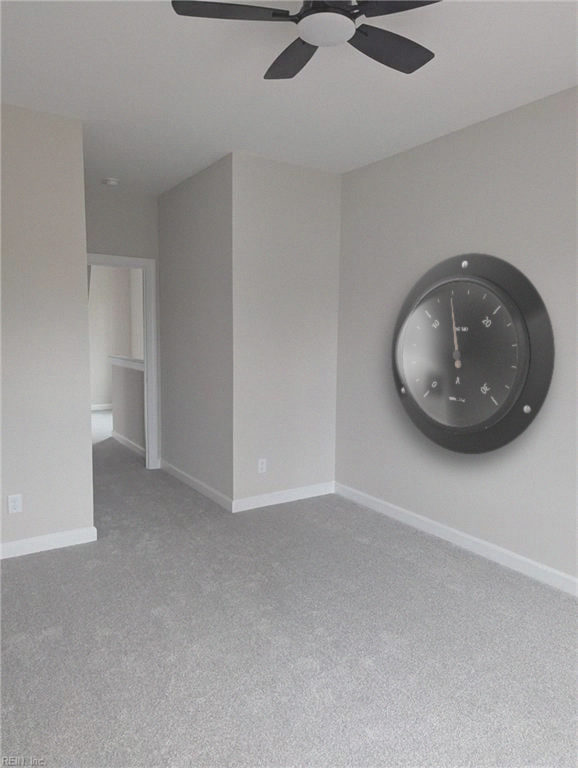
14 A
